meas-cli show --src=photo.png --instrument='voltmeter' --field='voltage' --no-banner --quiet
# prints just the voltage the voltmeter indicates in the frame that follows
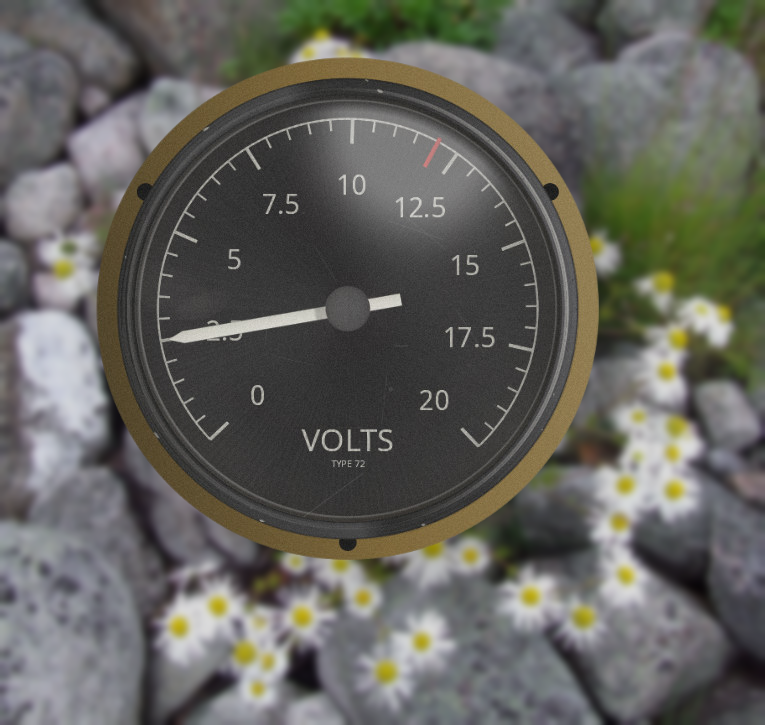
2.5 V
